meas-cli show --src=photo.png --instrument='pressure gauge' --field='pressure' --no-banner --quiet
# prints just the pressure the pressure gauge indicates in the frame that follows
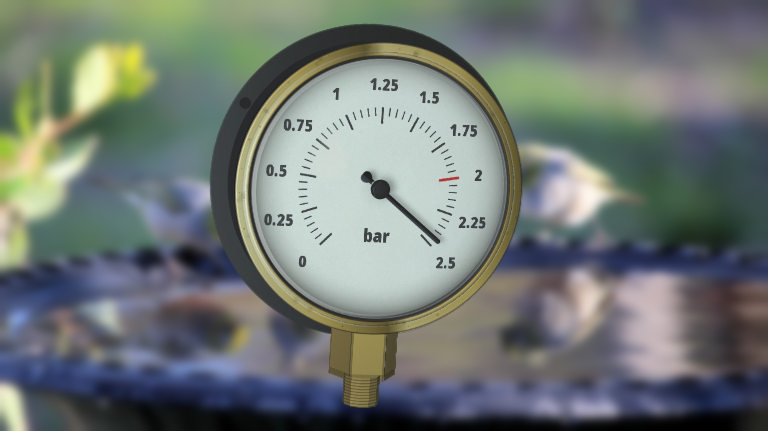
2.45 bar
